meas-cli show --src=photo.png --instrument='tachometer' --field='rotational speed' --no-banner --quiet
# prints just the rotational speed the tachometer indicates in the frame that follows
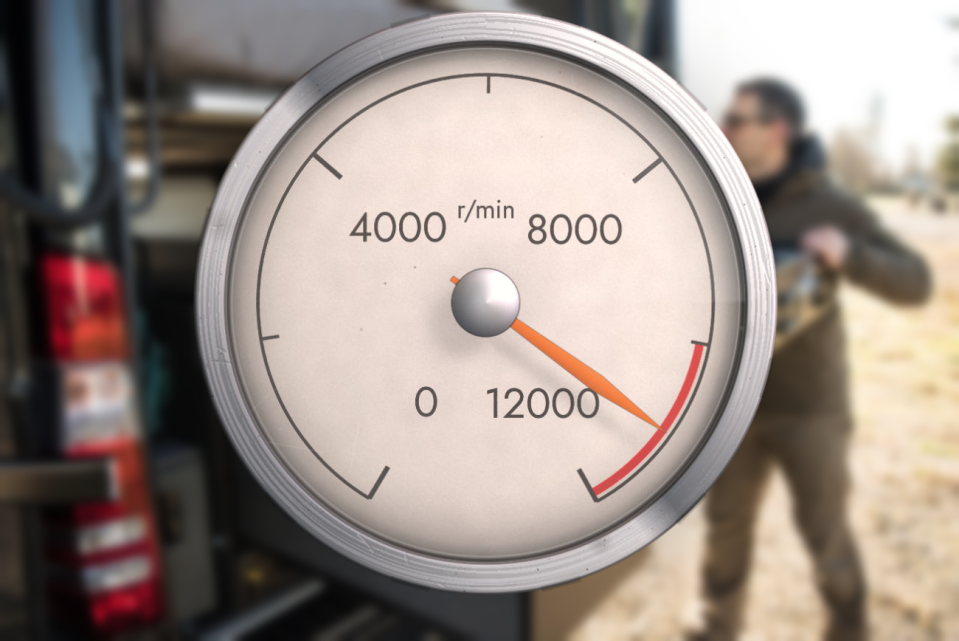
11000 rpm
